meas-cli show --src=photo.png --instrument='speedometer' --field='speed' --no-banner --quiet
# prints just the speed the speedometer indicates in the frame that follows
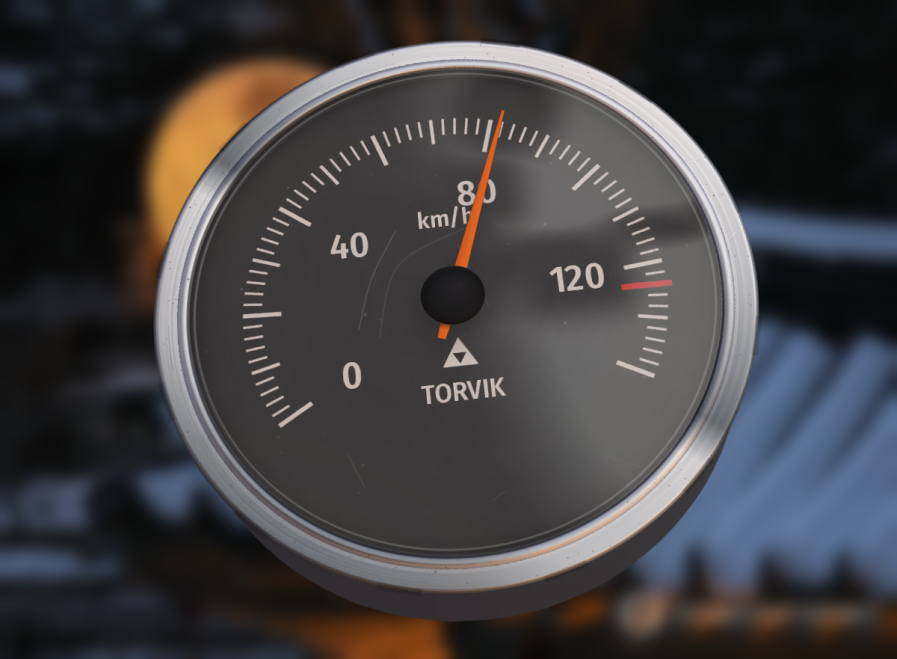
82 km/h
